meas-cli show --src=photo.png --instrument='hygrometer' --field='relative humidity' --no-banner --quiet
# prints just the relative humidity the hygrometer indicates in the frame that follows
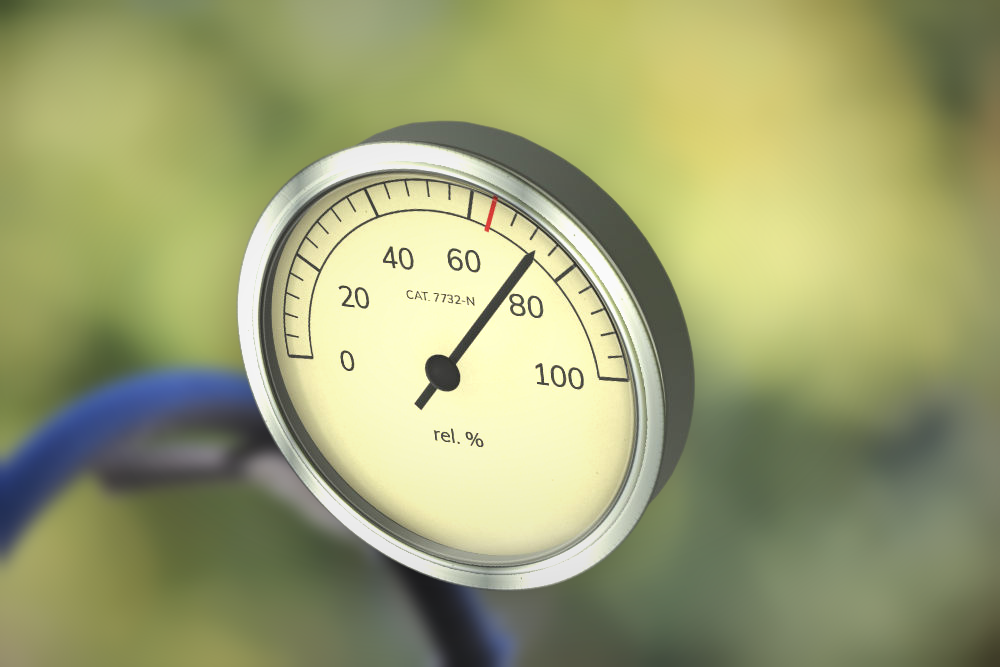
74 %
